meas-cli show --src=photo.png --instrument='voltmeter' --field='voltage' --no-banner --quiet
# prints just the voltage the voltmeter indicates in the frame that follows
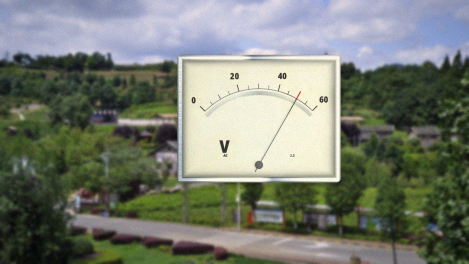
50 V
